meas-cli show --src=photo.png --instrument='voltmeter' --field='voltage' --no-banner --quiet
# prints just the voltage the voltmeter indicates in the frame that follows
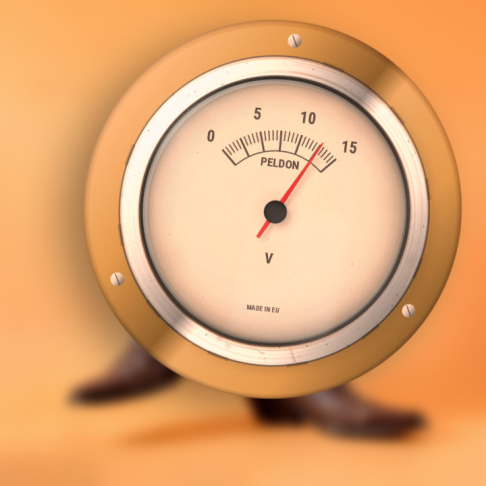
12.5 V
